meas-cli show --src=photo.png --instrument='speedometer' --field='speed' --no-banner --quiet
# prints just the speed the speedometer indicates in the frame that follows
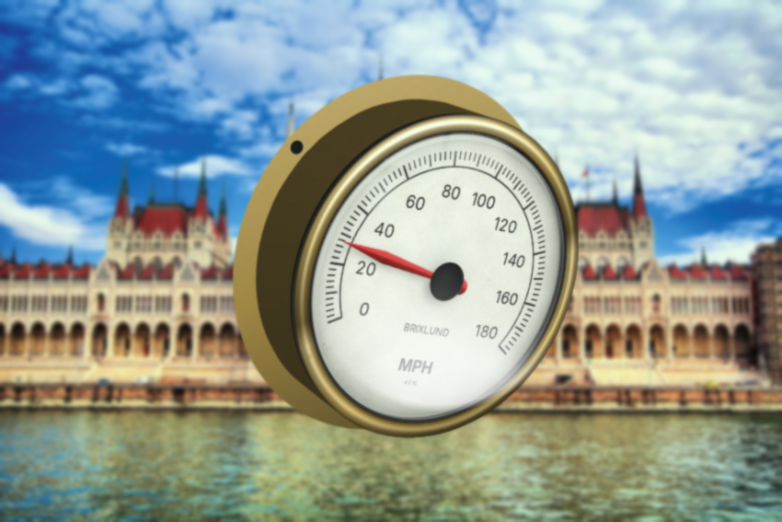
28 mph
